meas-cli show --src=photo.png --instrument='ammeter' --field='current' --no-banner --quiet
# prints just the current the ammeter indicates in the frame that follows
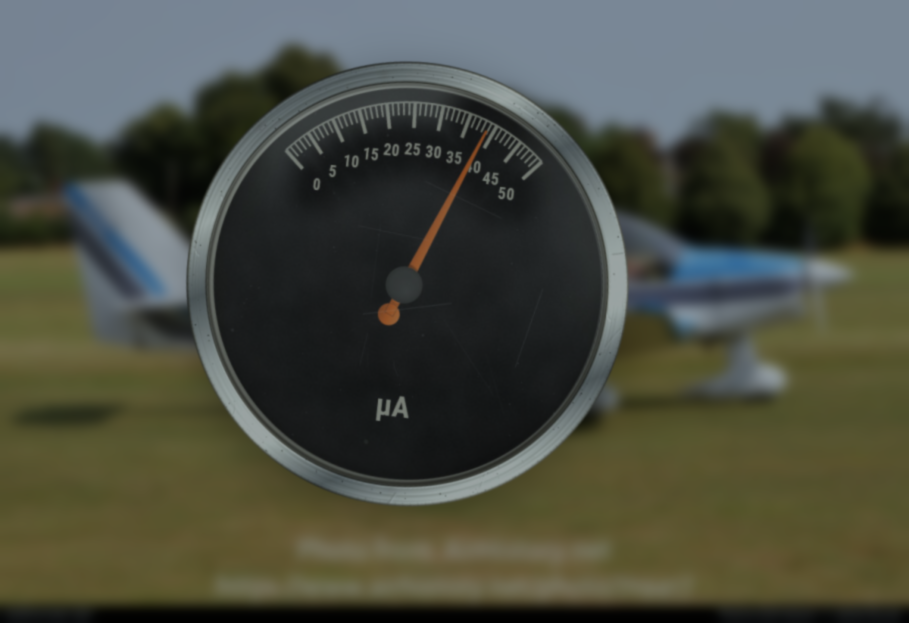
39 µA
